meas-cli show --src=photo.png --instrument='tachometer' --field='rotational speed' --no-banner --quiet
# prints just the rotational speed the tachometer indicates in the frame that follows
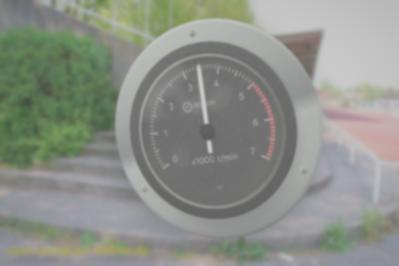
3500 rpm
